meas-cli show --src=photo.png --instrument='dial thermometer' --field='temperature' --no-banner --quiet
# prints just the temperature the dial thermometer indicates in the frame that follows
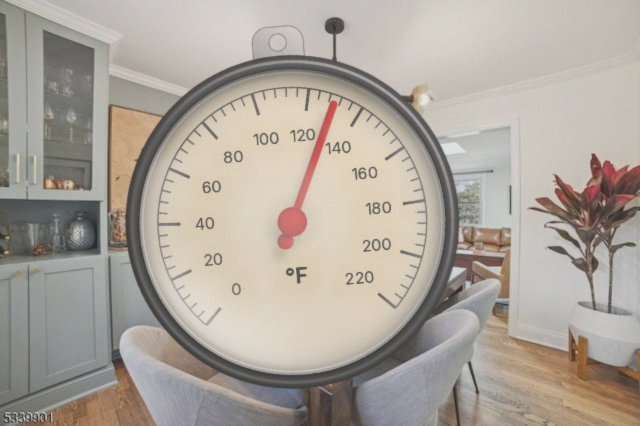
130 °F
